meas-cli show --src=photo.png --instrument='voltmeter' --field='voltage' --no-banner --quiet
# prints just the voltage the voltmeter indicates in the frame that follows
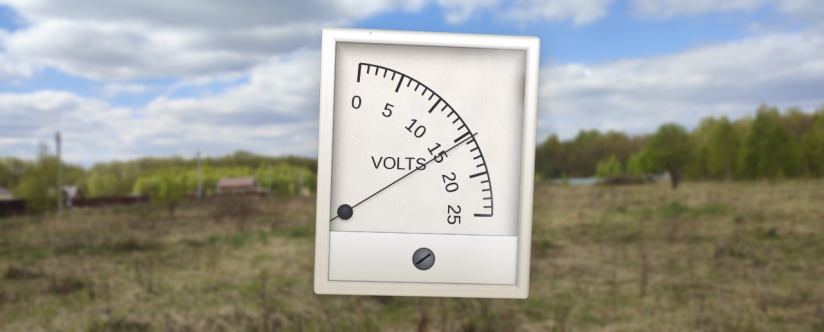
15.5 V
